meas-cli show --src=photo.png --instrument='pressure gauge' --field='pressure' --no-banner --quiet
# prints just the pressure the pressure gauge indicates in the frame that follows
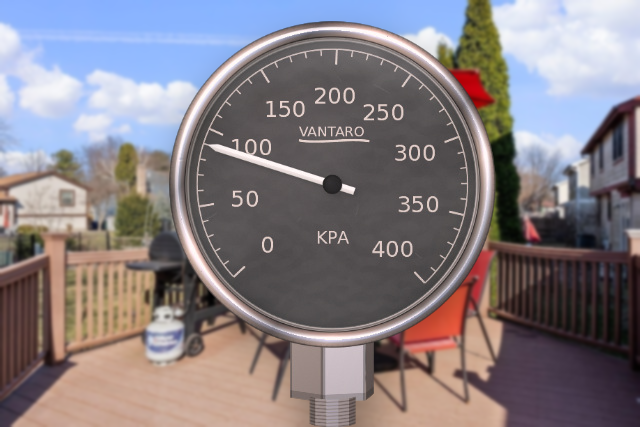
90 kPa
